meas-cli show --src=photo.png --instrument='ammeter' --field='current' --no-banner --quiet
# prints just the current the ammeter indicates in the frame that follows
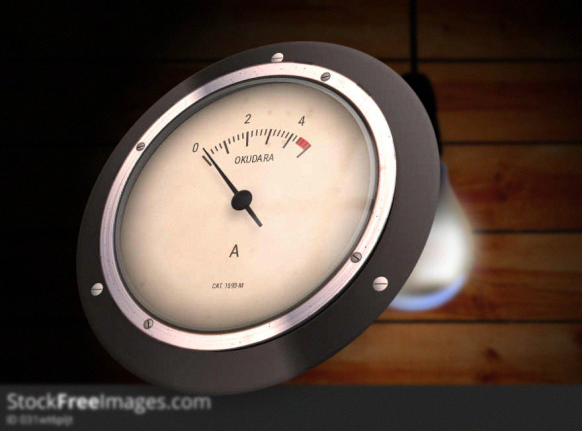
0.2 A
